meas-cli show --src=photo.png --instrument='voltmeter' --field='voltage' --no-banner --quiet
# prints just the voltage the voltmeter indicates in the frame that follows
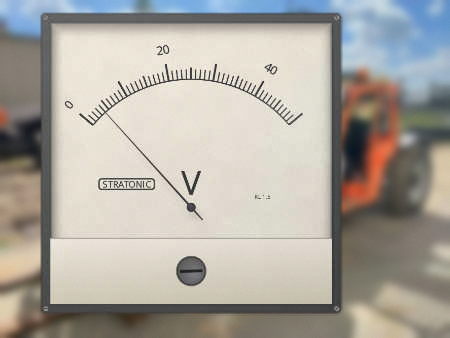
4 V
